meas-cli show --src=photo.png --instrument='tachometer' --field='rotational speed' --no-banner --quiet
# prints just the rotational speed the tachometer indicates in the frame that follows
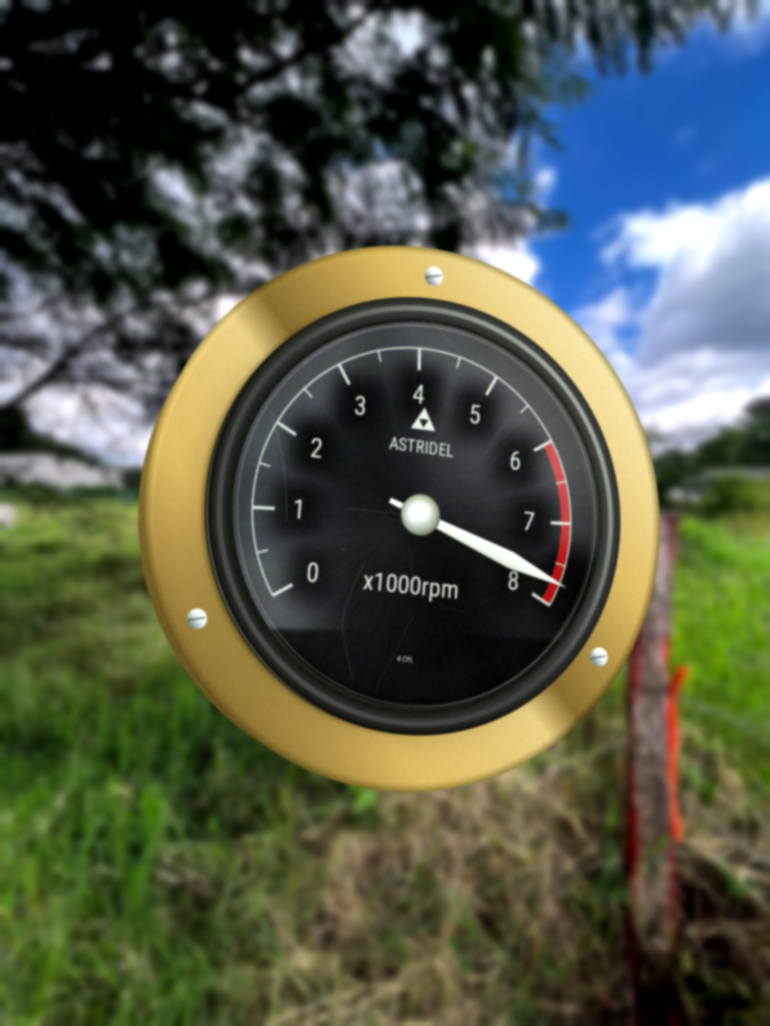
7750 rpm
